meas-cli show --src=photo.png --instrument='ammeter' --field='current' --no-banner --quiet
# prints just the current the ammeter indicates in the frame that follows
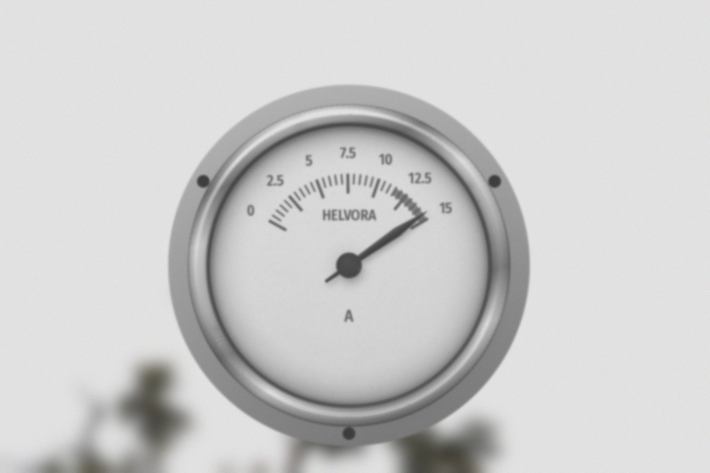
14.5 A
